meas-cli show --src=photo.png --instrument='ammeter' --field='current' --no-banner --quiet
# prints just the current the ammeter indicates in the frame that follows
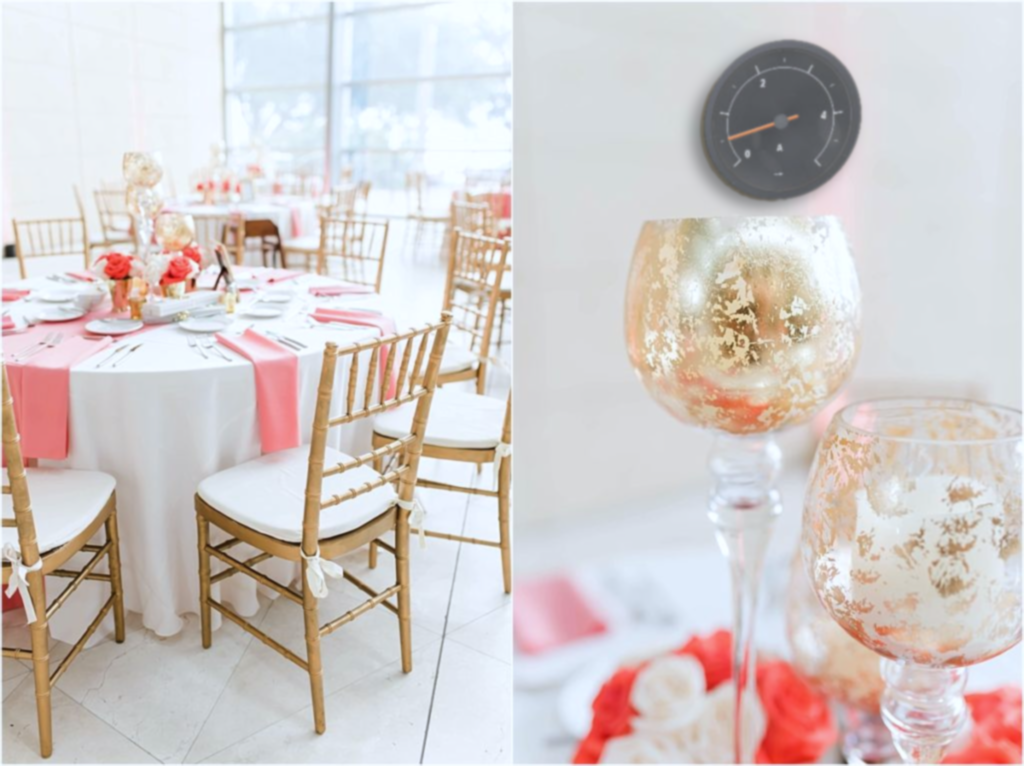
0.5 A
